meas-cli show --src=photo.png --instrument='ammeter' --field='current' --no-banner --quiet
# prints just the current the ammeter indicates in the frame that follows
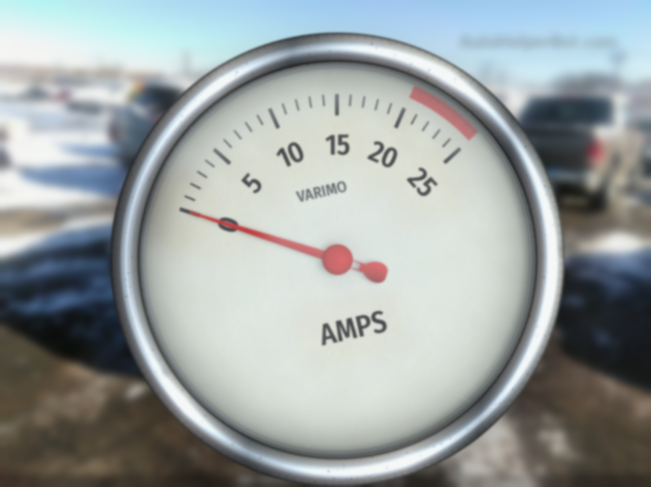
0 A
